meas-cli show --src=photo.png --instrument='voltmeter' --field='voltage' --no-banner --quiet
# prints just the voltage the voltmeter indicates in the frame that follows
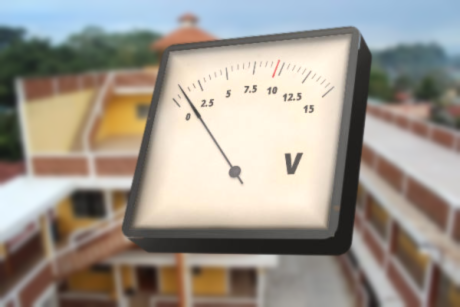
1 V
